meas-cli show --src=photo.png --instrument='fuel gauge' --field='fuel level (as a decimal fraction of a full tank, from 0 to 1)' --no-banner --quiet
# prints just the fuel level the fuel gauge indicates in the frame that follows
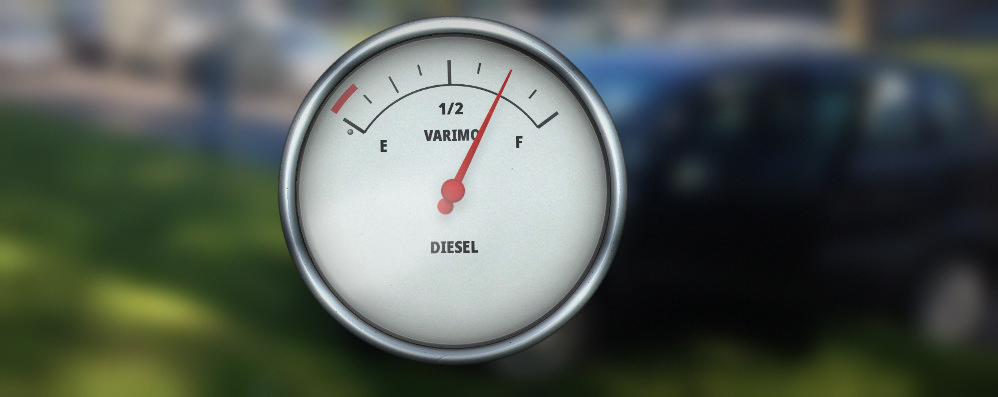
0.75
